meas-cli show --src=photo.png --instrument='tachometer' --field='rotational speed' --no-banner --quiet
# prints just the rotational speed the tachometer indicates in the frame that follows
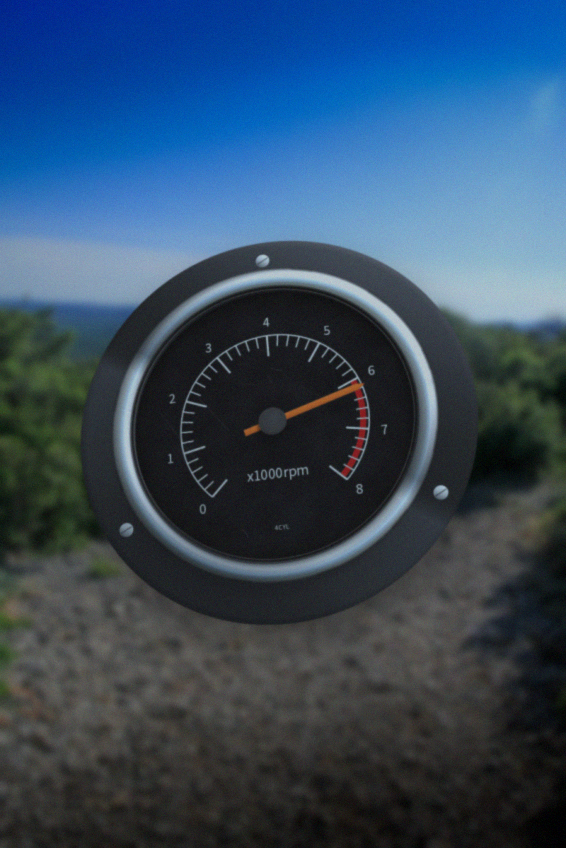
6200 rpm
